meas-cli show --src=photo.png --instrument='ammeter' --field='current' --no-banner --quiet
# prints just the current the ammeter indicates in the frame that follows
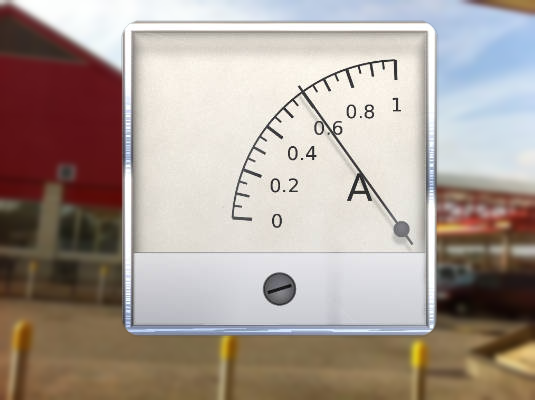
0.6 A
